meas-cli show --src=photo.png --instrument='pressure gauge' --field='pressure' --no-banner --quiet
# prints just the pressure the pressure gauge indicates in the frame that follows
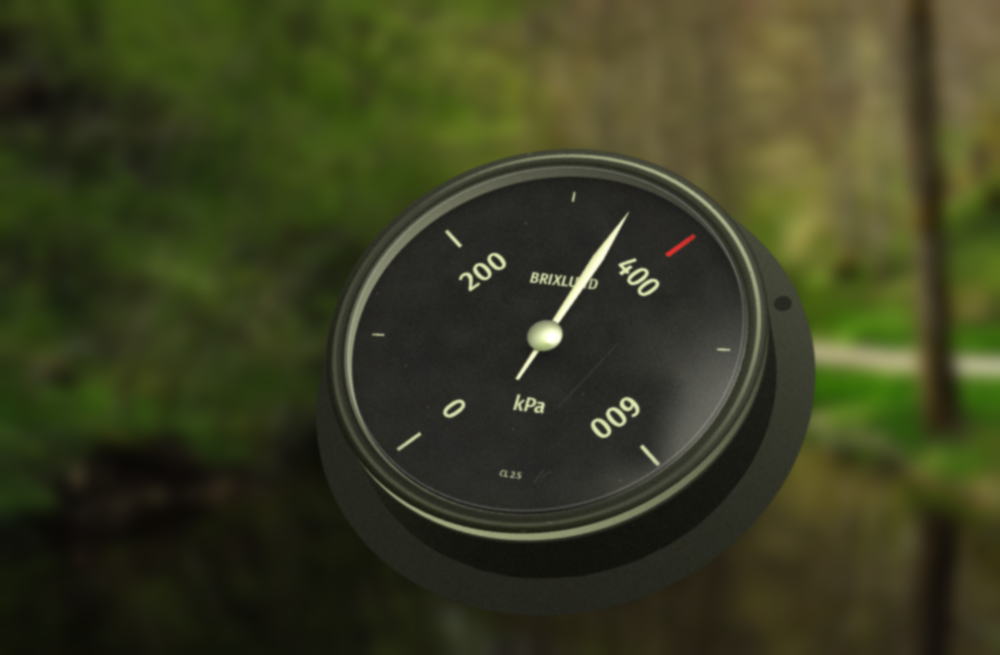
350 kPa
